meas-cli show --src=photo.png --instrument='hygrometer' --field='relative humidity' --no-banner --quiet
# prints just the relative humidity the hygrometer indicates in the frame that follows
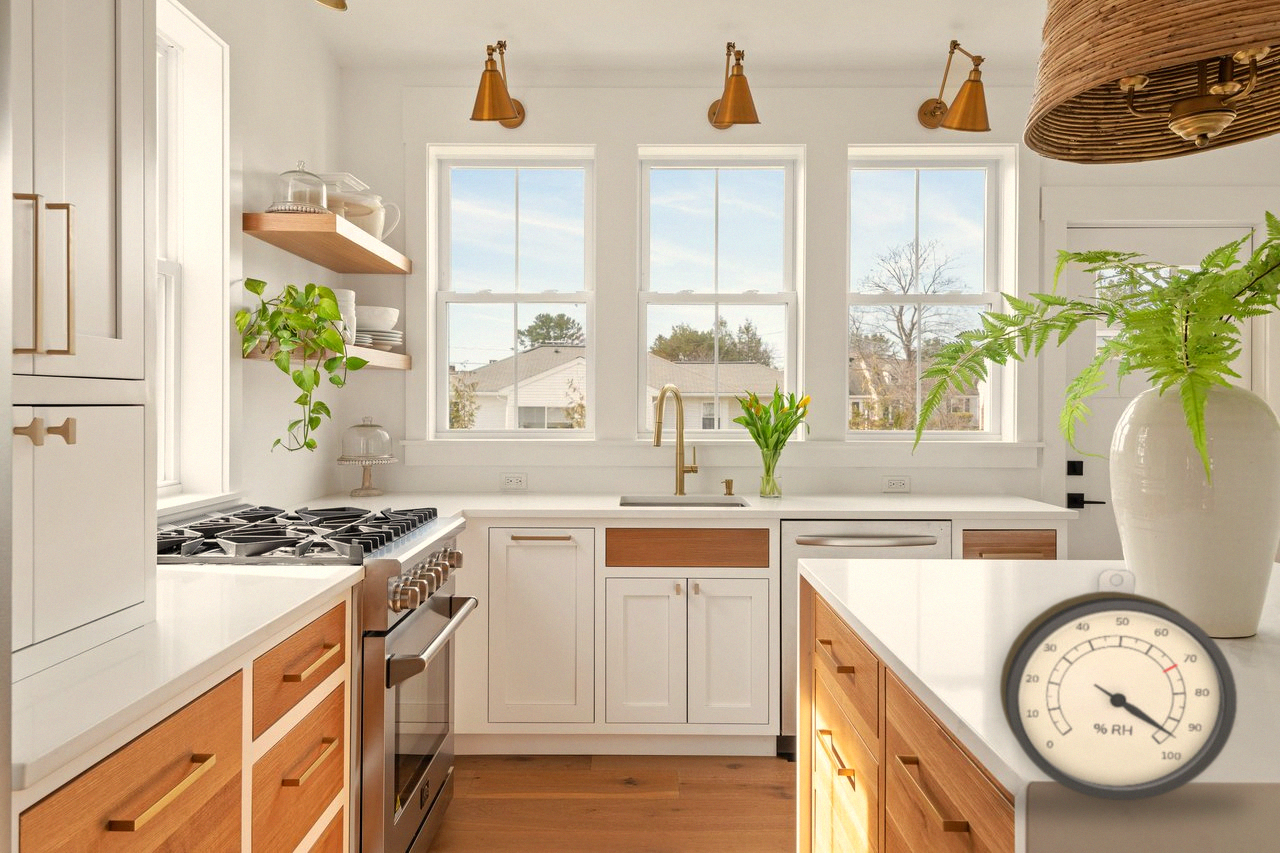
95 %
